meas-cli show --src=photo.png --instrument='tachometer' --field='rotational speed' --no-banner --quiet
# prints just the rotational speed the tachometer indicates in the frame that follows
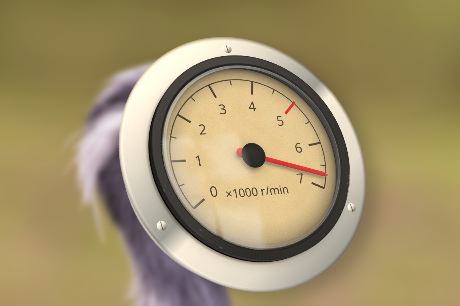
6750 rpm
